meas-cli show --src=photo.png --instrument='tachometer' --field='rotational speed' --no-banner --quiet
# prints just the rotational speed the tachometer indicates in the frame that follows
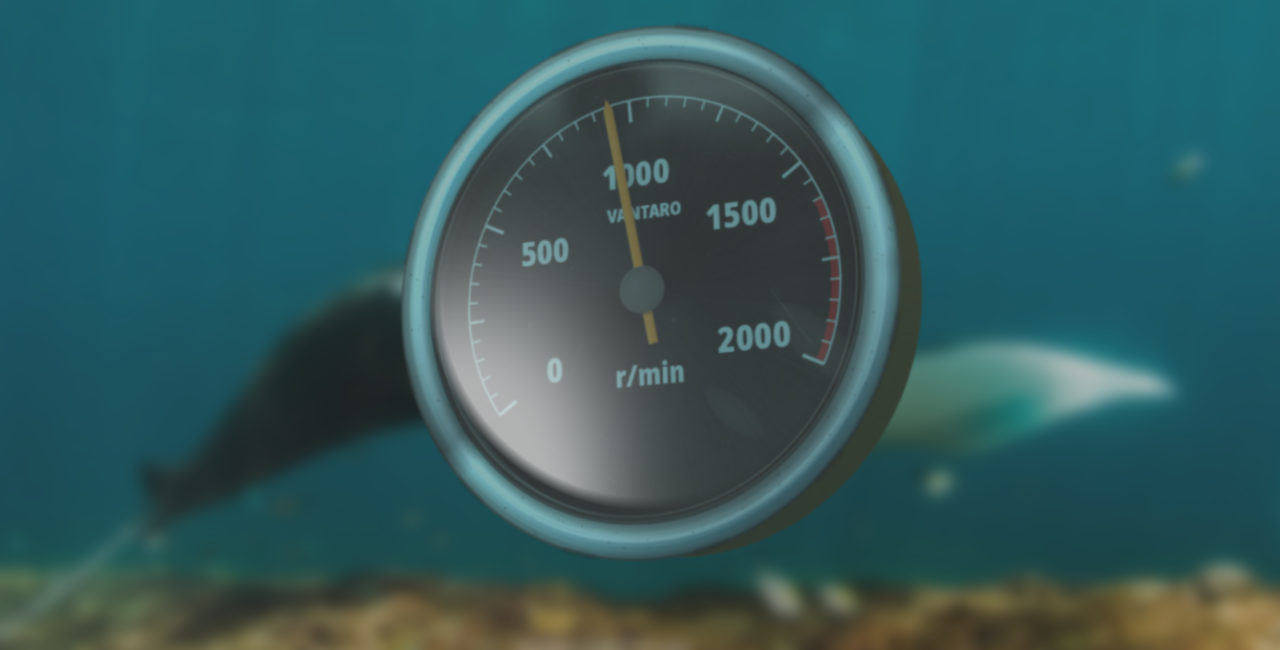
950 rpm
